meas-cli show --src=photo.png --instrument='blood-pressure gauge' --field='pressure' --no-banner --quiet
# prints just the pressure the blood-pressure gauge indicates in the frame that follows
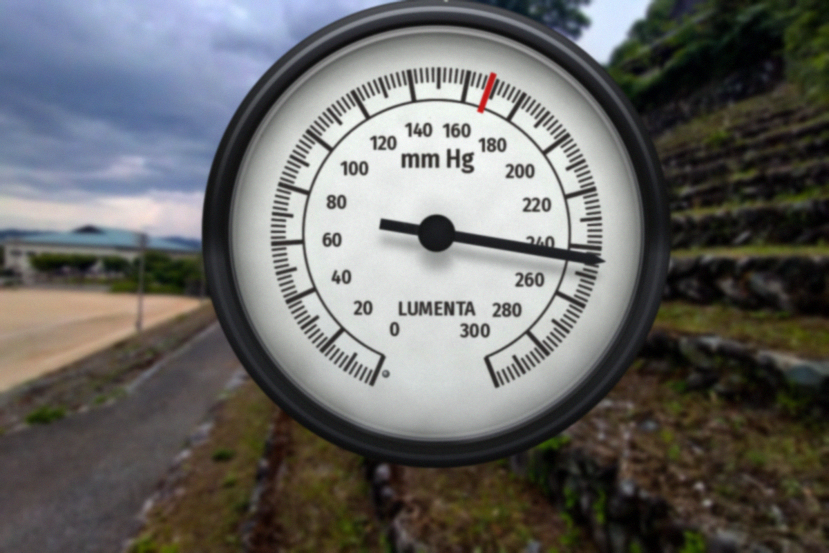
244 mmHg
